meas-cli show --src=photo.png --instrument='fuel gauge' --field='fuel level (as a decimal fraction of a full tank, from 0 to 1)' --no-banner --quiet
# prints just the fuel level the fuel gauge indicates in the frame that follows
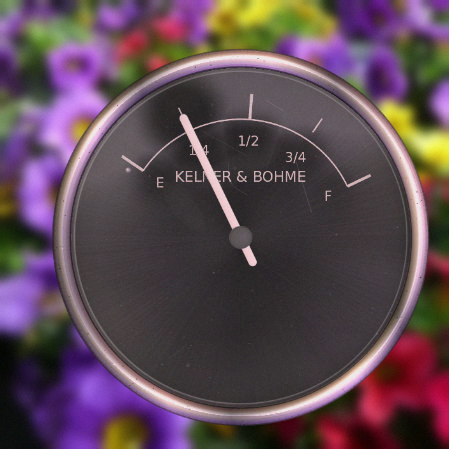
0.25
